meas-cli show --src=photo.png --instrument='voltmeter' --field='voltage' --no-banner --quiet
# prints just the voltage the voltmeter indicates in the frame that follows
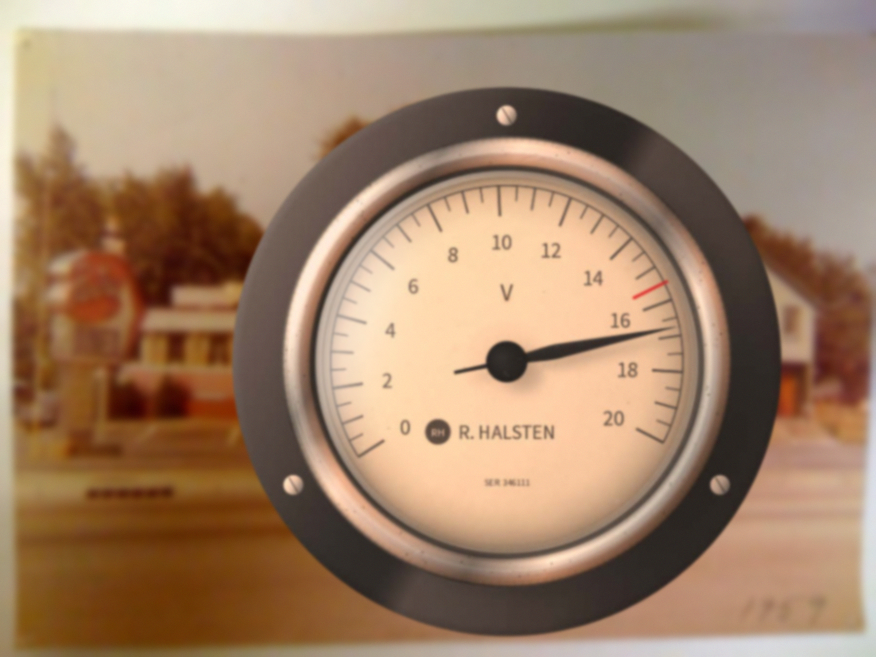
16.75 V
